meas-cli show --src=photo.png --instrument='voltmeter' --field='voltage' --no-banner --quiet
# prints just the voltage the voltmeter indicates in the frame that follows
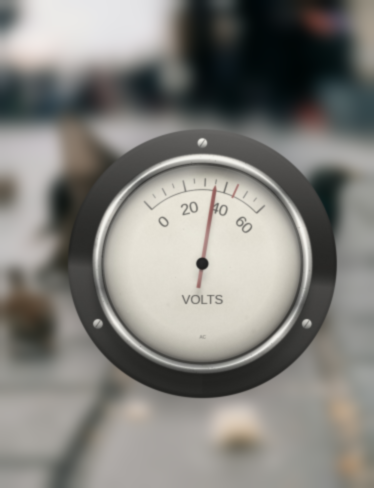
35 V
